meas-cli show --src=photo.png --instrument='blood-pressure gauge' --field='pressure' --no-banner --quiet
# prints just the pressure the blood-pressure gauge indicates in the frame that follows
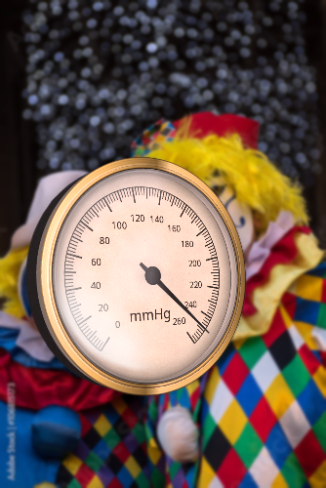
250 mmHg
